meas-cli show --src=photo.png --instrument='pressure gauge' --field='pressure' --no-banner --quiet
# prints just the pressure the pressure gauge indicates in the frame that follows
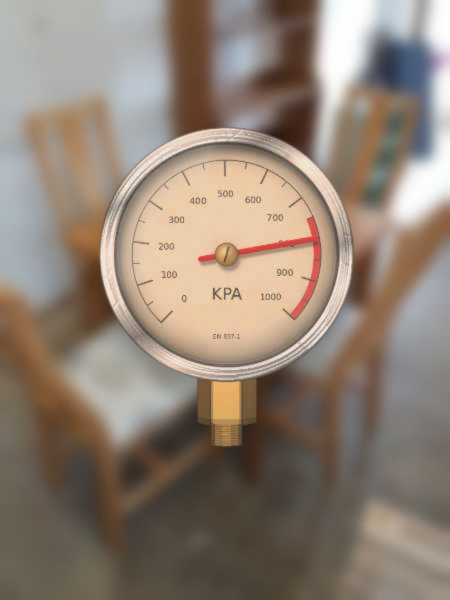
800 kPa
